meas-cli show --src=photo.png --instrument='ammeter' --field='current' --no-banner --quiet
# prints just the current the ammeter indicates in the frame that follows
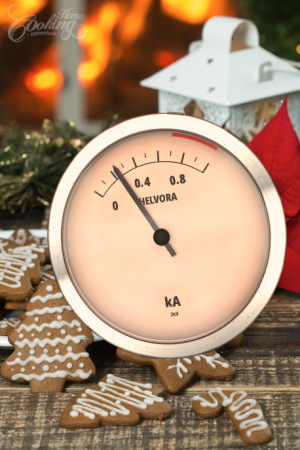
0.25 kA
